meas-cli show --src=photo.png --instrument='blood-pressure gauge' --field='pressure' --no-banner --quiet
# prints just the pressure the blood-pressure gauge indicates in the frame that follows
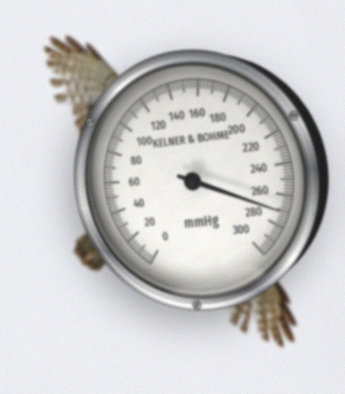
270 mmHg
